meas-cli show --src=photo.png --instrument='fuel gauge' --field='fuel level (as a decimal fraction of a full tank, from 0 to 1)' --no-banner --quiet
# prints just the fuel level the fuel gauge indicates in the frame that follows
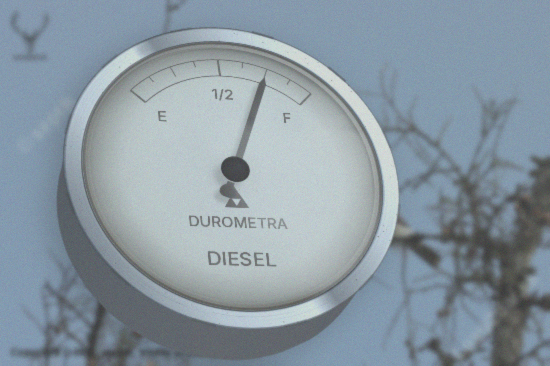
0.75
